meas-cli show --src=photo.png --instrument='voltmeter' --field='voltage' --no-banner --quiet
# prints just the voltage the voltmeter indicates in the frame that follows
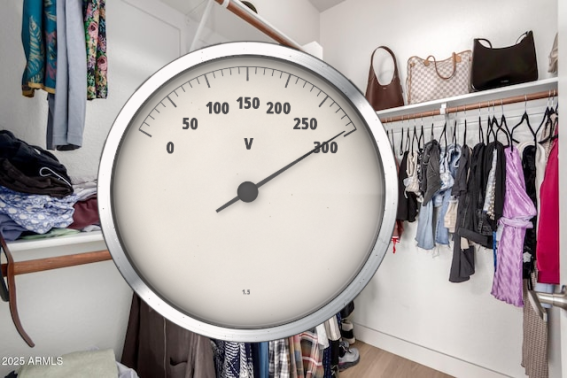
295 V
